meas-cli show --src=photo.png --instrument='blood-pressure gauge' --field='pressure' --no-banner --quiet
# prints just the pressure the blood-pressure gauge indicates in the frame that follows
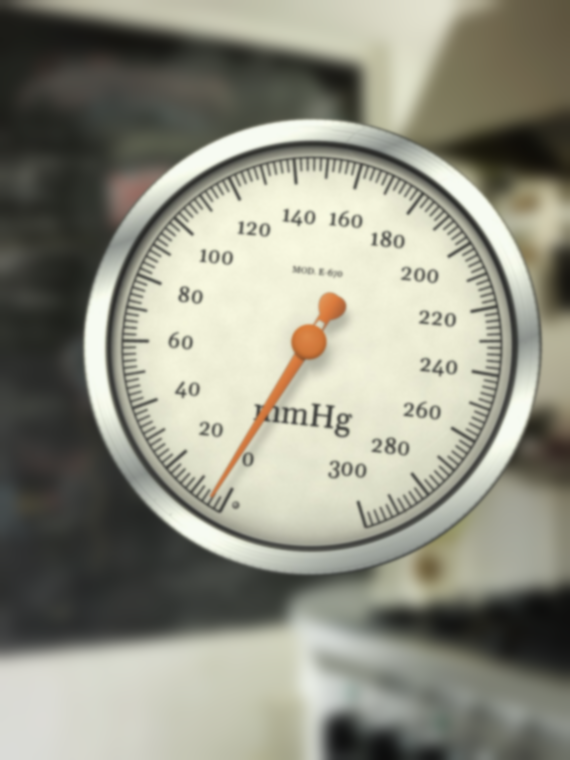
4 mmHg
